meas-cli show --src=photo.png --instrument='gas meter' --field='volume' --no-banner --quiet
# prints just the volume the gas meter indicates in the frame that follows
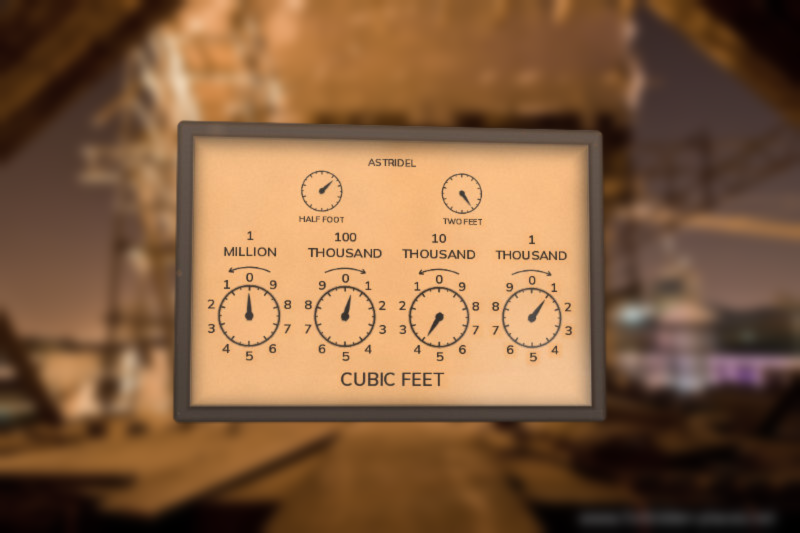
4100 ft³
